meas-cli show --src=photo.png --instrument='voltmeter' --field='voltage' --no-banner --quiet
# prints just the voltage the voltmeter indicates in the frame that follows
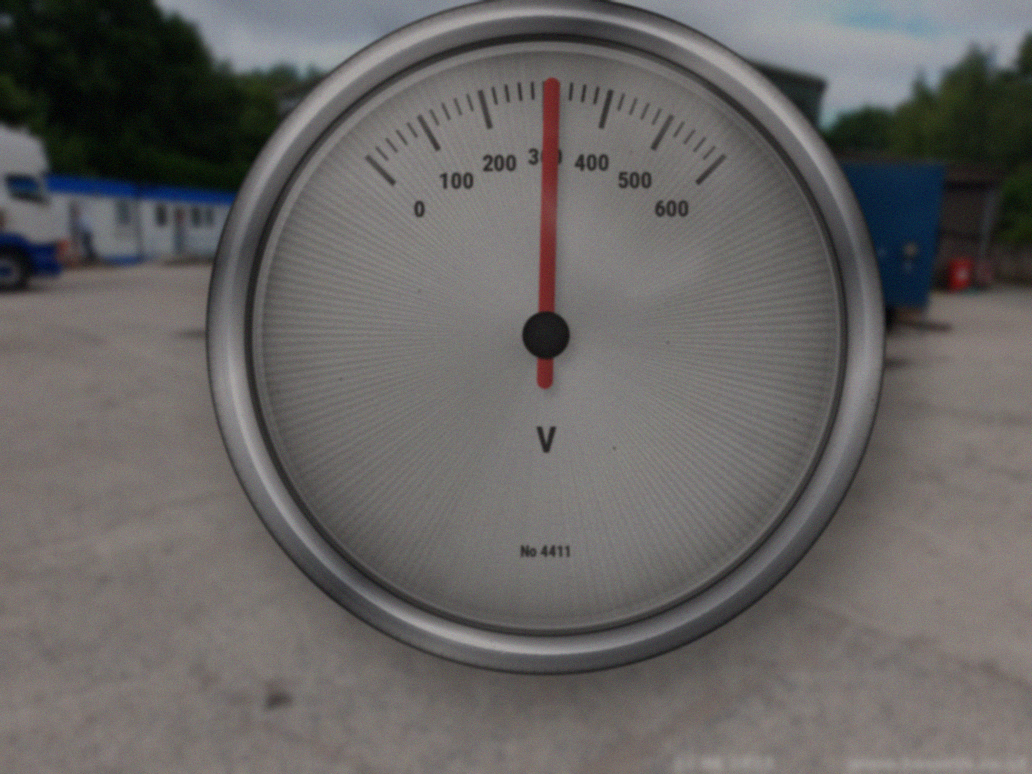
310 V
